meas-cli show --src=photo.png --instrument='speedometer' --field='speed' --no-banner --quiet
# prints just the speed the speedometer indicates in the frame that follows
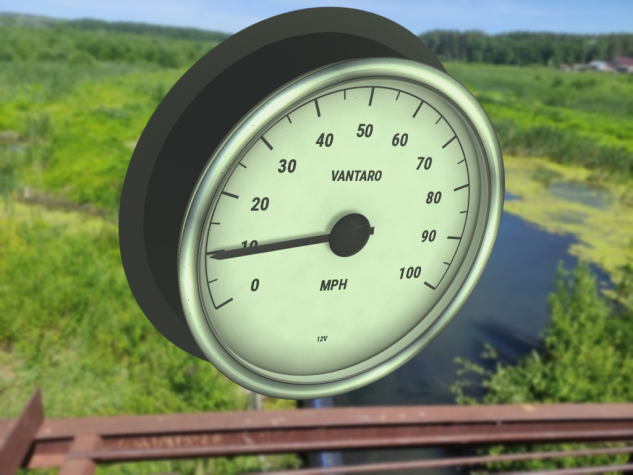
10 mph
